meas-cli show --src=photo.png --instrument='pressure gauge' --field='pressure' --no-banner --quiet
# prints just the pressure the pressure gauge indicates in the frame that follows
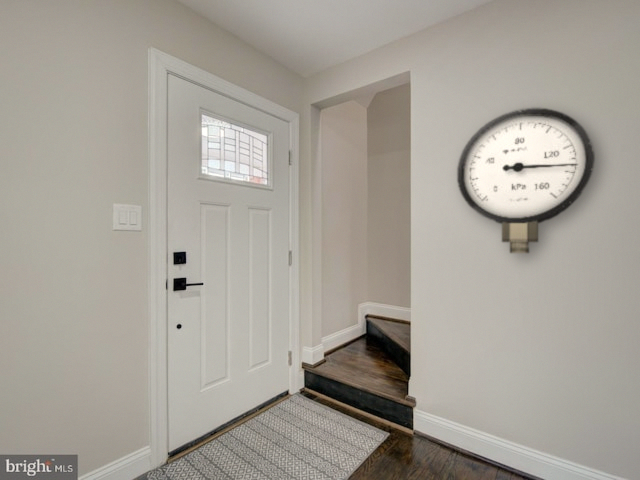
135 kPa
